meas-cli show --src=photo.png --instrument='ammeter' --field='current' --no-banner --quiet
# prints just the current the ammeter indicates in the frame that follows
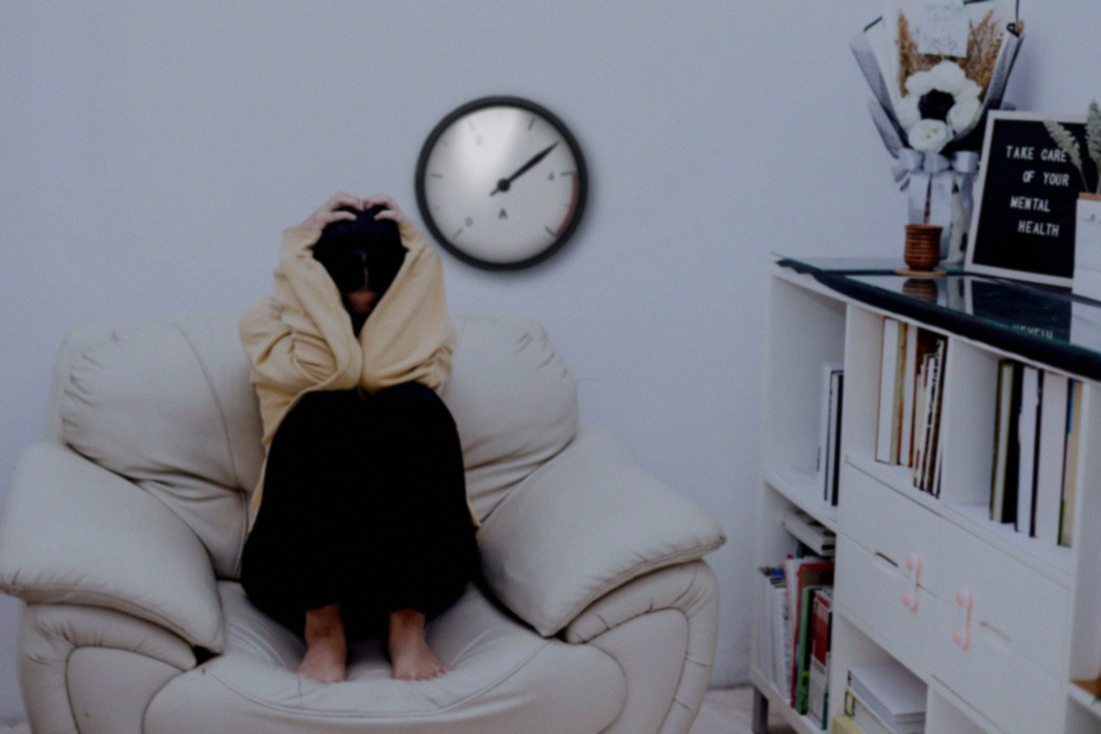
3.5 A
